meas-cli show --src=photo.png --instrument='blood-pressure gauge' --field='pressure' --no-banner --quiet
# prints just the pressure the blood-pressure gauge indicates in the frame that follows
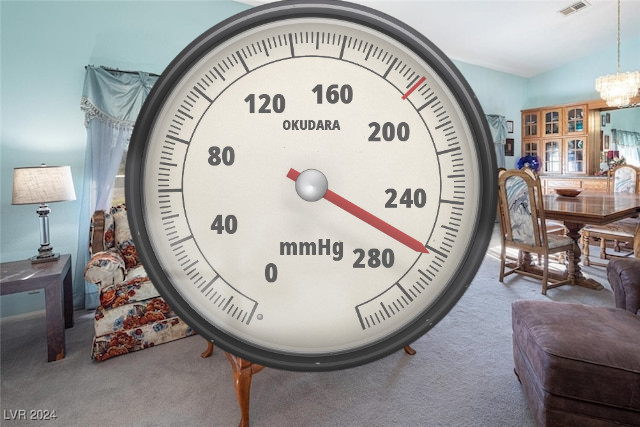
262 mmHg
